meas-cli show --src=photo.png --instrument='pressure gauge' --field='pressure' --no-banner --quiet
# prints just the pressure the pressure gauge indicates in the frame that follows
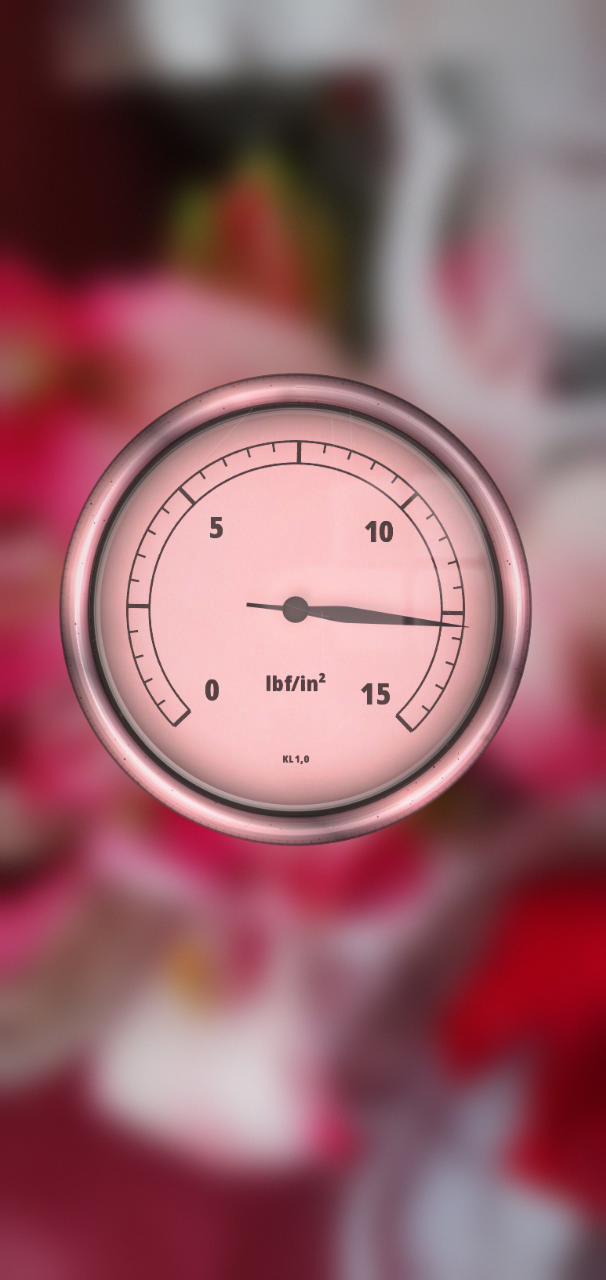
12.75 psi
